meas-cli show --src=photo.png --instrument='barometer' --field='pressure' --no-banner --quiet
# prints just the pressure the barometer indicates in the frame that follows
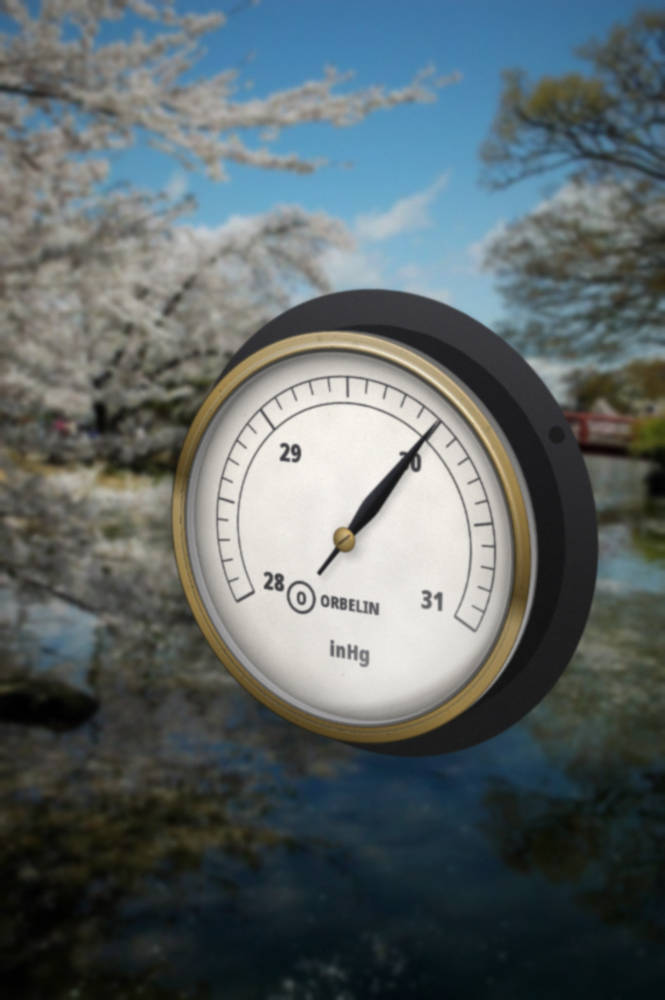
30 inHg
